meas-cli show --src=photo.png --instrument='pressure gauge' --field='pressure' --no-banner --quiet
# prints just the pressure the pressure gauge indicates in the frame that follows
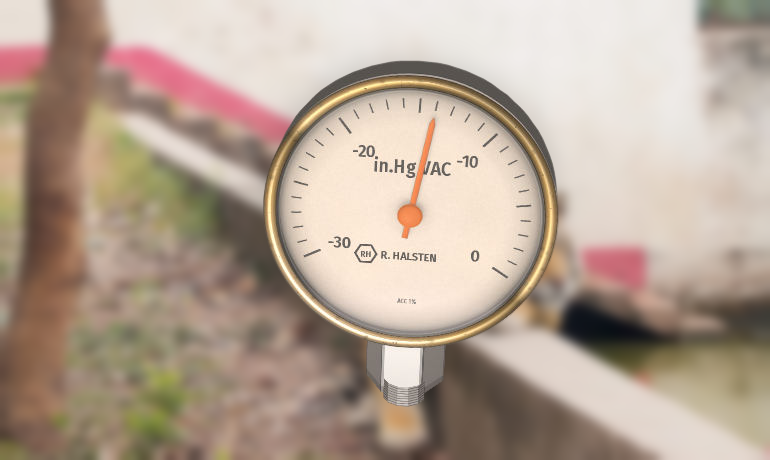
-14 inHg
